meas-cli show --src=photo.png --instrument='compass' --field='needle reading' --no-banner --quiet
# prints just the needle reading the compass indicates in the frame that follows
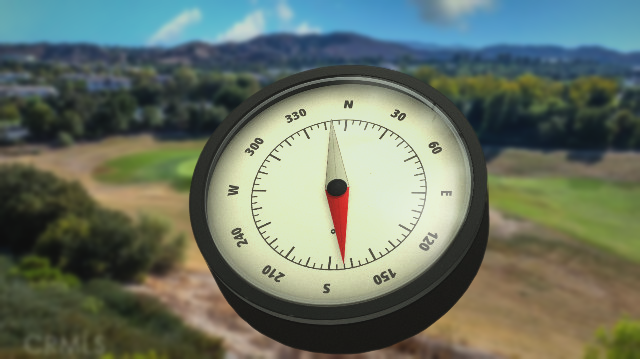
170 °
